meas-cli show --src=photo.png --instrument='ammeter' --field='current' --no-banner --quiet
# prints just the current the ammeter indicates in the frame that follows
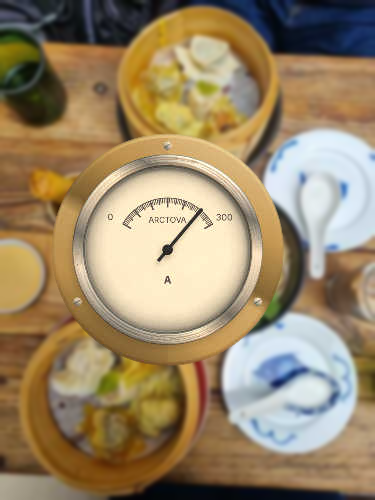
250 A
